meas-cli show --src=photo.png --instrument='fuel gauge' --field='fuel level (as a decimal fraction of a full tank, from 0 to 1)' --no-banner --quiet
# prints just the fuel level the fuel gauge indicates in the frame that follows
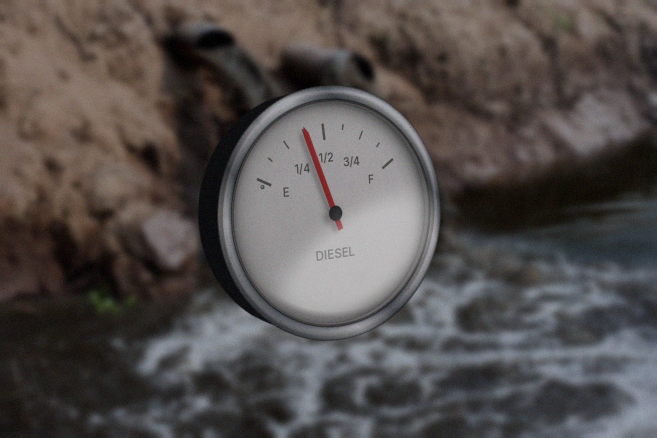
0.375
